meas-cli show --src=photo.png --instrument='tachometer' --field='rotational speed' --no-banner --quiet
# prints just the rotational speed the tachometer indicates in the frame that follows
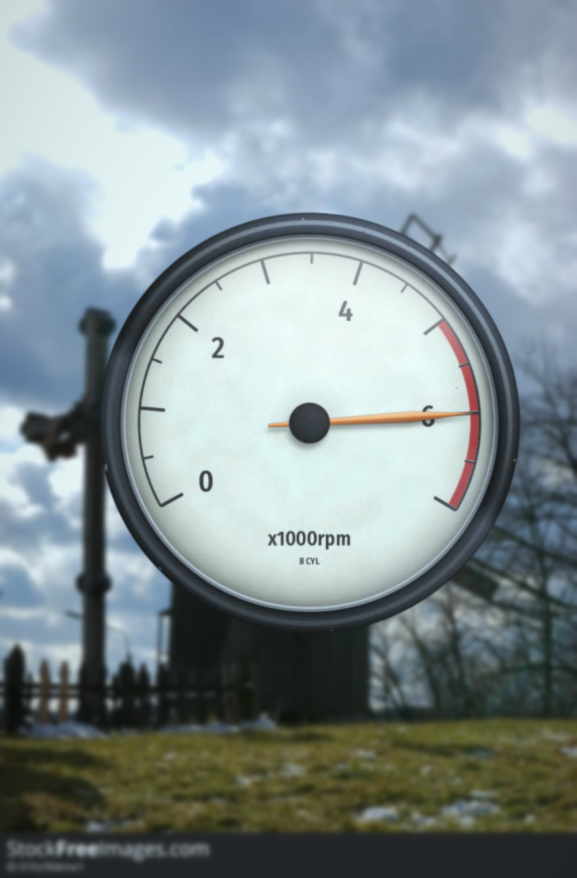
6000 rpm
